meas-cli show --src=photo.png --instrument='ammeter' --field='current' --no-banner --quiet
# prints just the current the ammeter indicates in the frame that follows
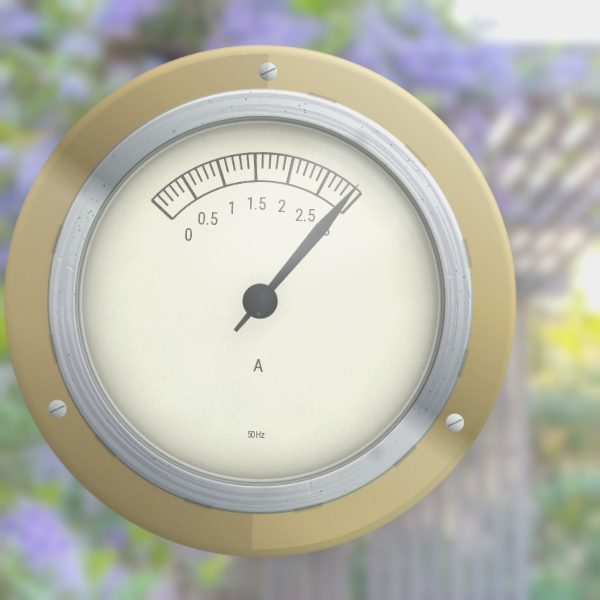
2.9 A
